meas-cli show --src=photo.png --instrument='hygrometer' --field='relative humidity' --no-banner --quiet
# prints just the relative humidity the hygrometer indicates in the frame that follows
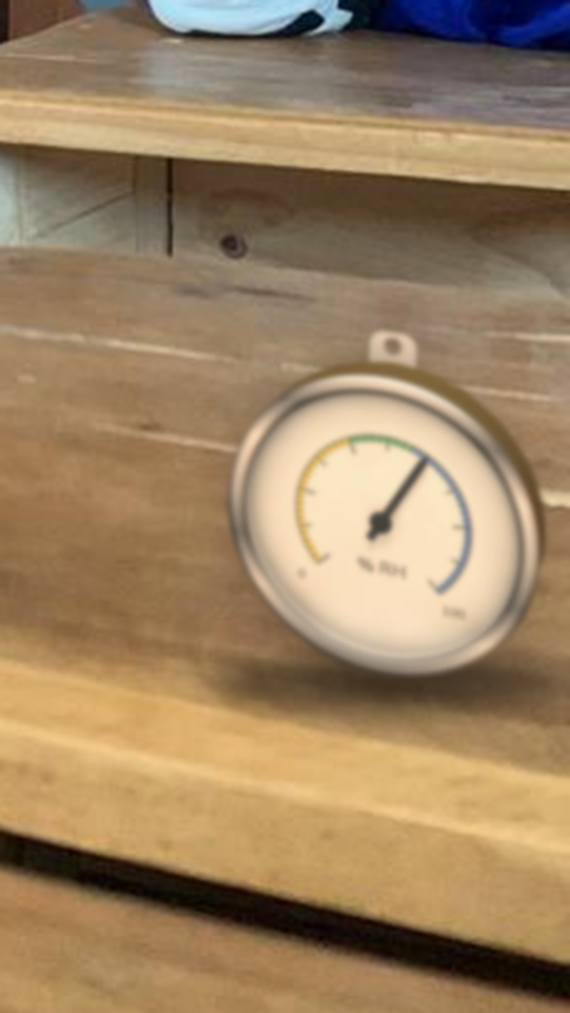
60 %
